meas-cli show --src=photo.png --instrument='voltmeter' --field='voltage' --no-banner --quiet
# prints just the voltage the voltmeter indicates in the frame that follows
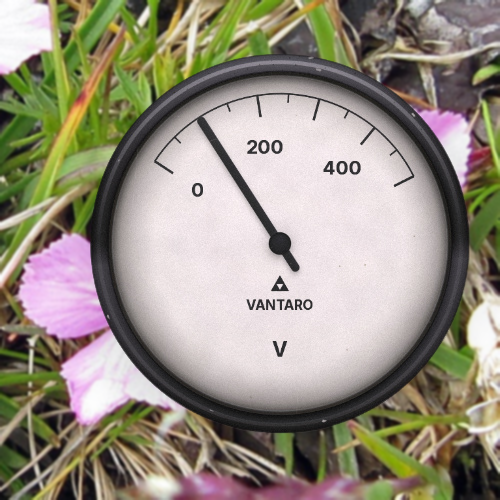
100 V
